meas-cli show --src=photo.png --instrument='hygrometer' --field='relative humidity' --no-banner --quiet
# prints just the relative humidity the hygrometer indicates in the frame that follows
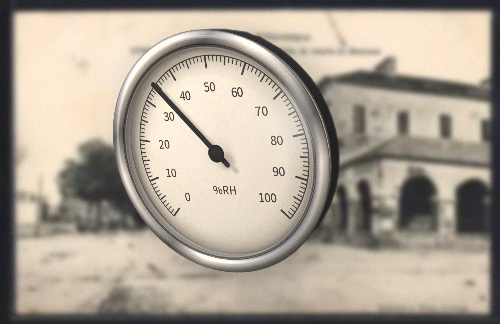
35 %
